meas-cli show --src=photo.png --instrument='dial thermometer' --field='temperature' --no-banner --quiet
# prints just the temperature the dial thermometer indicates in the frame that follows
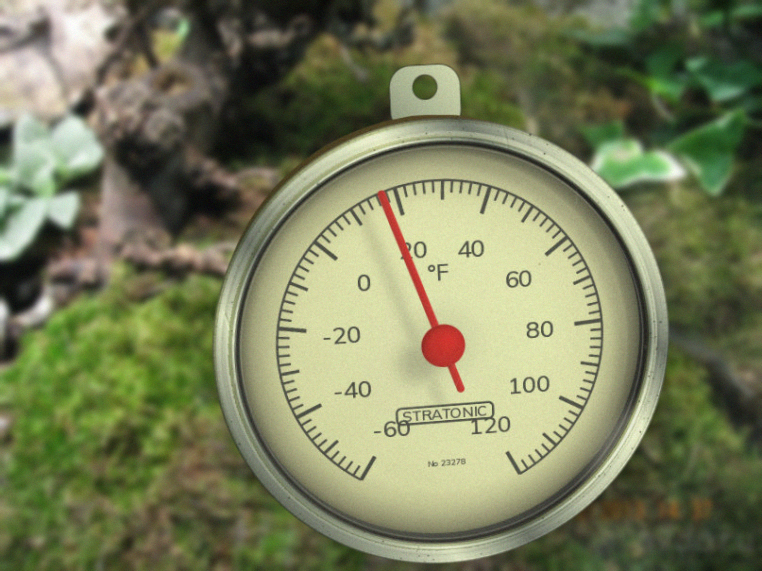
17 °F
